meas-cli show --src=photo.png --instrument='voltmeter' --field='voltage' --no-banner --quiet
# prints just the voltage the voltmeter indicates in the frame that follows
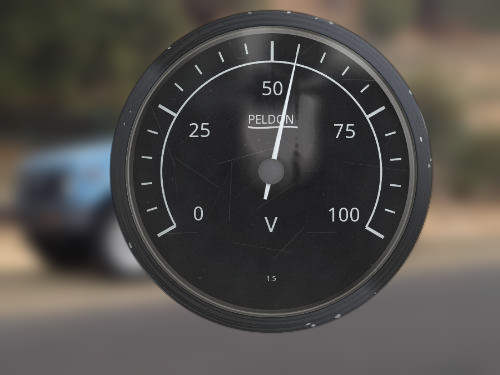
55 V
